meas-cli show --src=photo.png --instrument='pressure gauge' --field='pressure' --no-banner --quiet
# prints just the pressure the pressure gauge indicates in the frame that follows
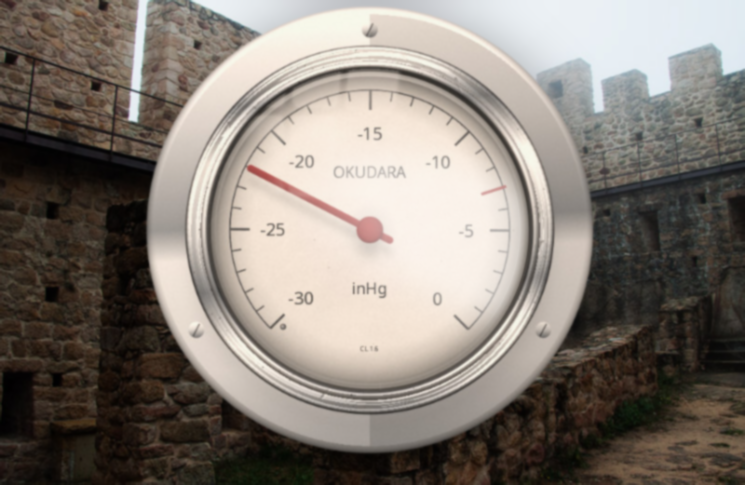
-22 inHg
